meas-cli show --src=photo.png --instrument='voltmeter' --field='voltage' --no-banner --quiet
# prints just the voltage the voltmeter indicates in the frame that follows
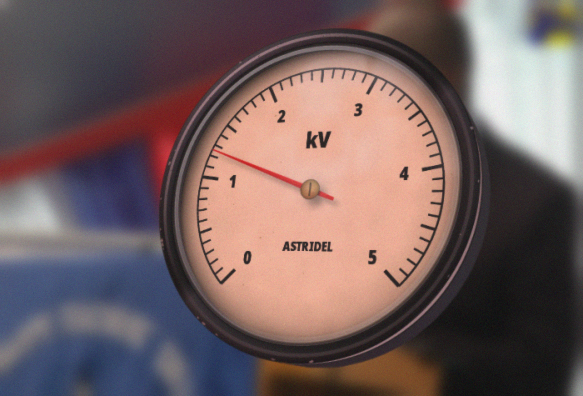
1.25 kV
